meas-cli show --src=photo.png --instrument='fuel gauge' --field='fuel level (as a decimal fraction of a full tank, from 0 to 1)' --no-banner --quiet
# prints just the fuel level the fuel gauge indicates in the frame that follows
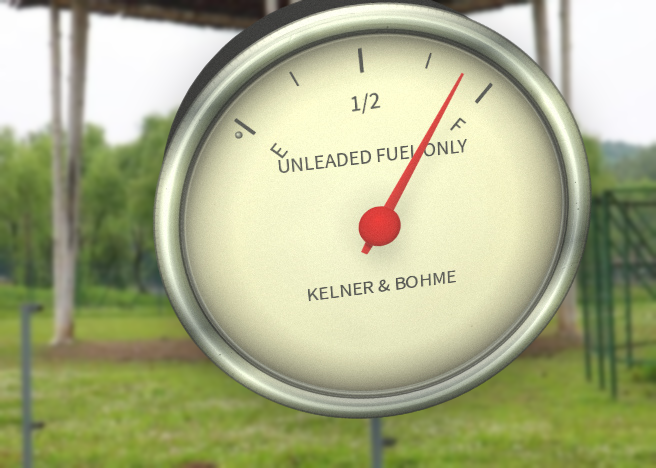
0.875
